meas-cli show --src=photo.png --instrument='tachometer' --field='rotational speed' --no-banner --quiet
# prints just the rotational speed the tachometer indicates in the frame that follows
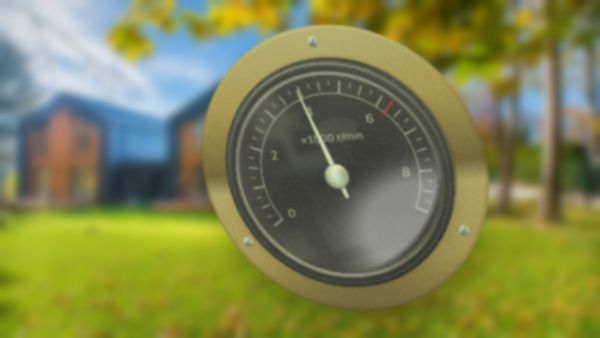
4000 rpm
